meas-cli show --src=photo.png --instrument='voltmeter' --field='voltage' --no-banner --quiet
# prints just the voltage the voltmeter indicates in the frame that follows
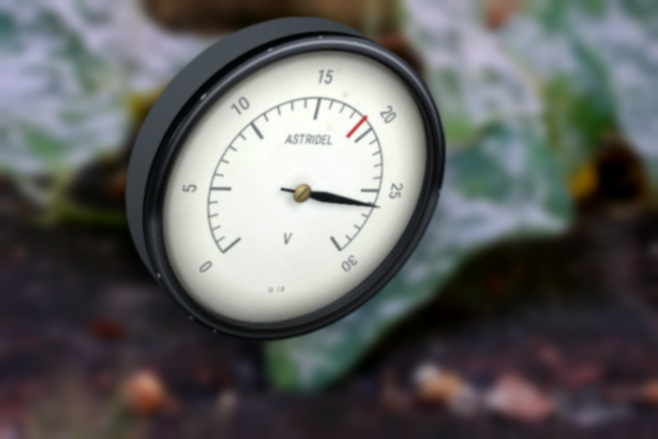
26 V
